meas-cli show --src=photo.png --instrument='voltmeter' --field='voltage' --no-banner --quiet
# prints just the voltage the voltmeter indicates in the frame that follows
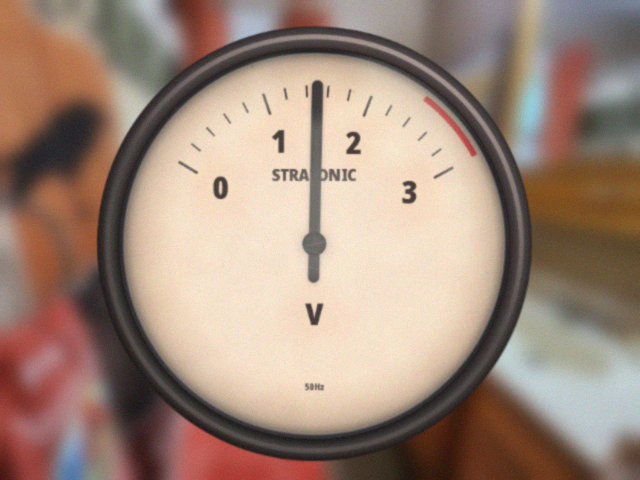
1.5 V
